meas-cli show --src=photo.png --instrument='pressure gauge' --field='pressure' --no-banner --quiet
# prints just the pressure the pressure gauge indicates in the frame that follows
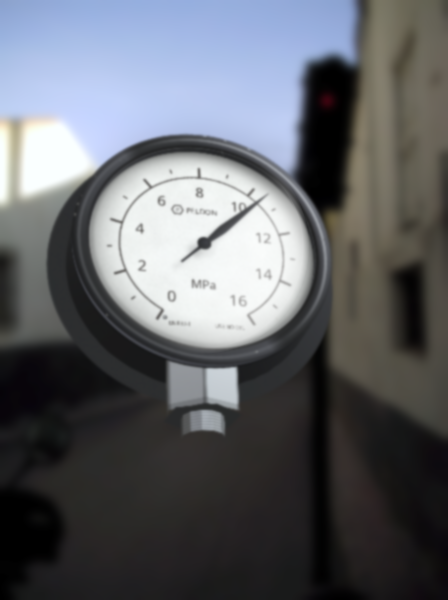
10.5 MPa
